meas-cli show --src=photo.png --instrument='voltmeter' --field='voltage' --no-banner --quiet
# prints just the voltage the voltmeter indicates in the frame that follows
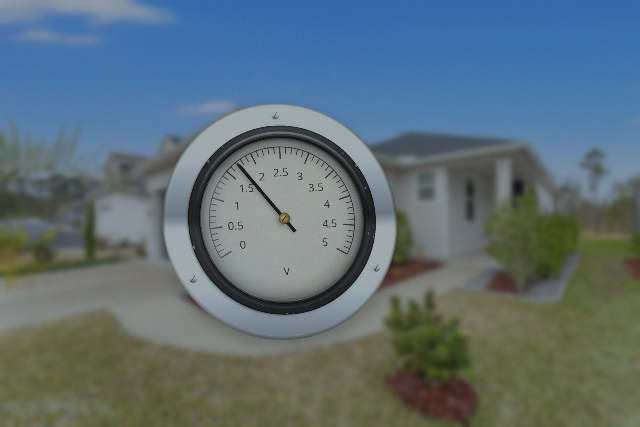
1.7 V
